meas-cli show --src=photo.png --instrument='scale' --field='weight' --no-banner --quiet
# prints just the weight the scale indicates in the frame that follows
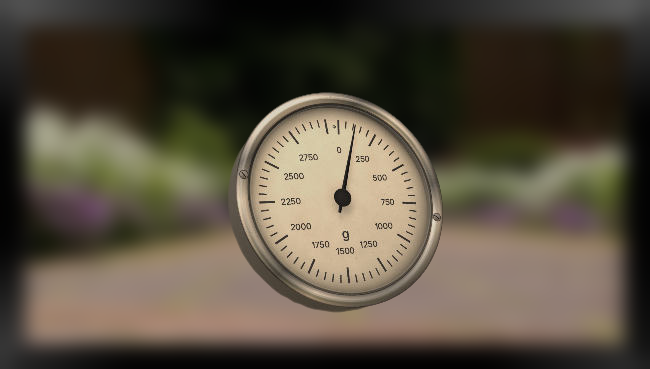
100 g
